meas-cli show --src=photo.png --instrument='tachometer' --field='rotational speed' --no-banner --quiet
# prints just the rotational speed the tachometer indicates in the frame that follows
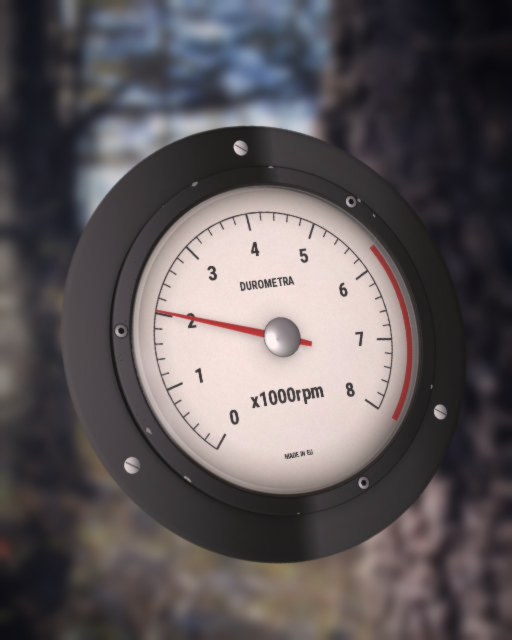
2000 rpm
